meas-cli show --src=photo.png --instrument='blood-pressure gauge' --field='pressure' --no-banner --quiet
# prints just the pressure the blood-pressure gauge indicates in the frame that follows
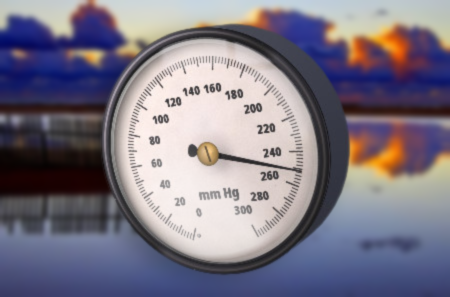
250 mmHg
